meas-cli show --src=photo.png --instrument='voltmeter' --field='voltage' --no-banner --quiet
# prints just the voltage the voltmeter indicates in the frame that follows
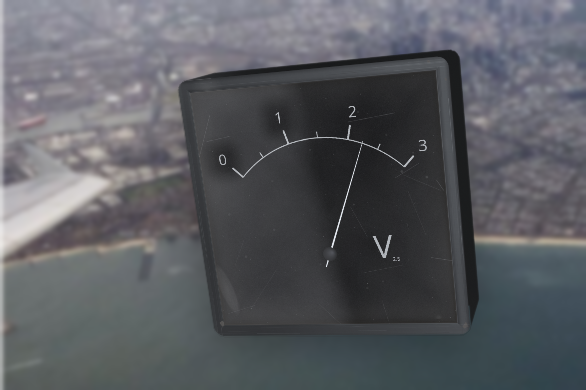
2.25 V
